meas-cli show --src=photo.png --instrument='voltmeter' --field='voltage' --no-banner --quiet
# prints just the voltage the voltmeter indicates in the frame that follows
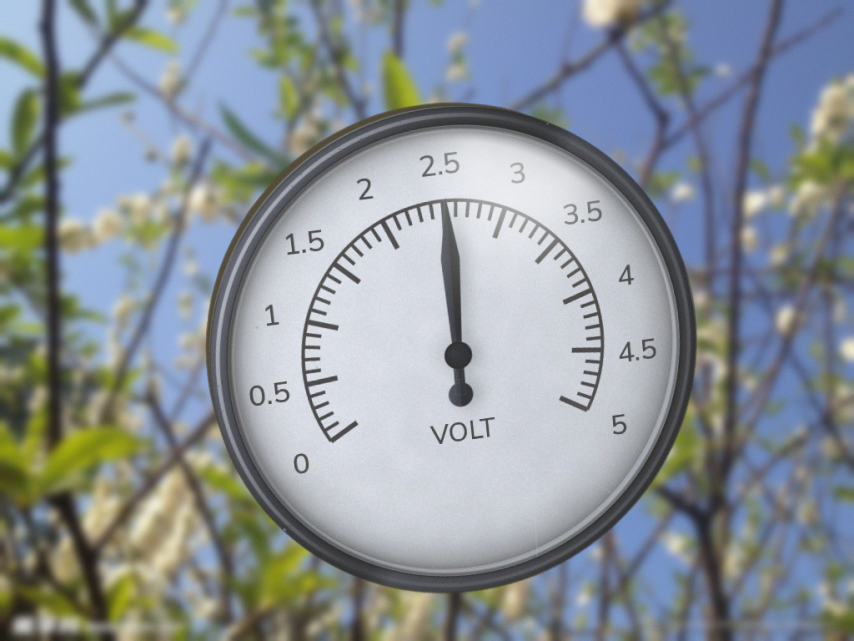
2.5 V
